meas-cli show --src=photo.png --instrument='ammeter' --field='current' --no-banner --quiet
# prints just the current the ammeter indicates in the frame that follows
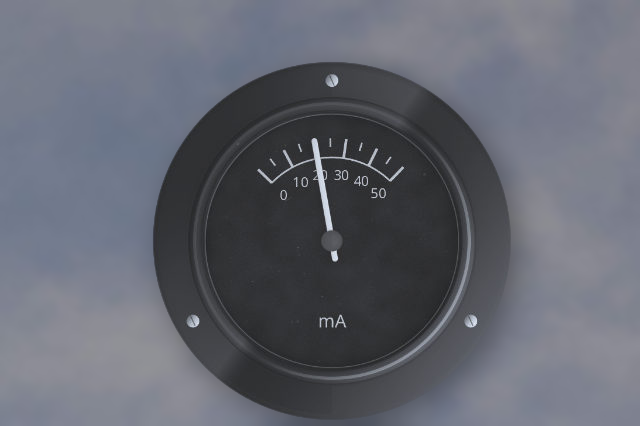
20 mA
